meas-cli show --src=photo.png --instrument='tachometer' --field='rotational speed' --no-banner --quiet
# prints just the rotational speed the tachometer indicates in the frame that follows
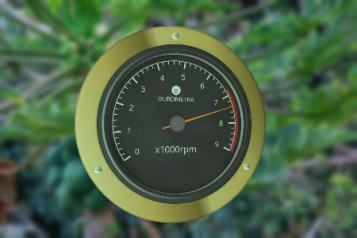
7400 rpm
